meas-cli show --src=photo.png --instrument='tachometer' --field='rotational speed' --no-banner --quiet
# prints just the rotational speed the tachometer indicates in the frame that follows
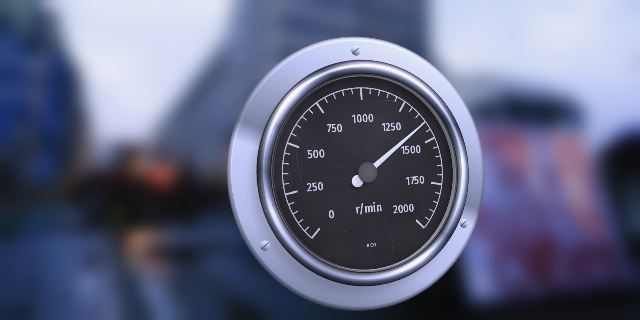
1400 rpm
